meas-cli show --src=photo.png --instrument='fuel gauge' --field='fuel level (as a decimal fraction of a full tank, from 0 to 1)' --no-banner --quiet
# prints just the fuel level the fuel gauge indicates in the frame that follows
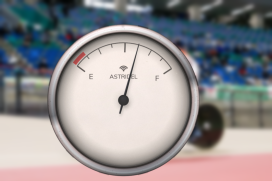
0.625
